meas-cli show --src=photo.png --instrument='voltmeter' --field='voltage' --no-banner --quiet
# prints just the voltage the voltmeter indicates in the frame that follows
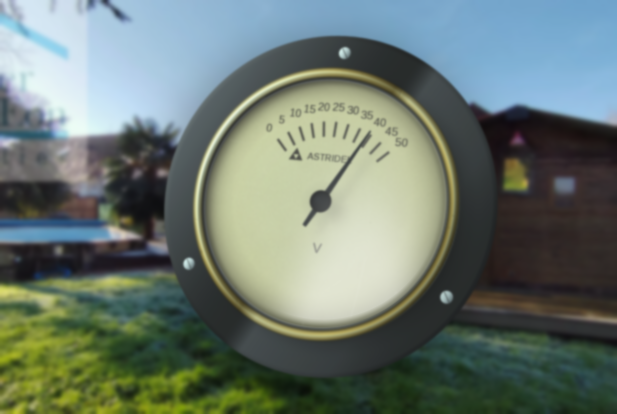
40 V
